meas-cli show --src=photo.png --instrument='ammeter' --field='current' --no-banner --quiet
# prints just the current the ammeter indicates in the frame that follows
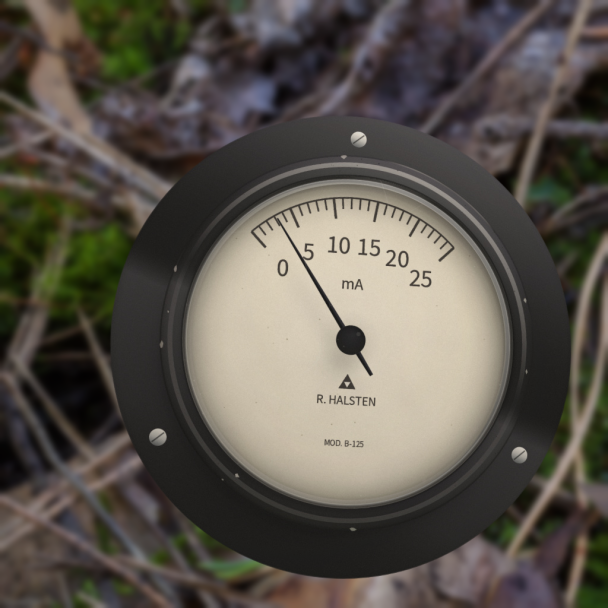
3 mA
